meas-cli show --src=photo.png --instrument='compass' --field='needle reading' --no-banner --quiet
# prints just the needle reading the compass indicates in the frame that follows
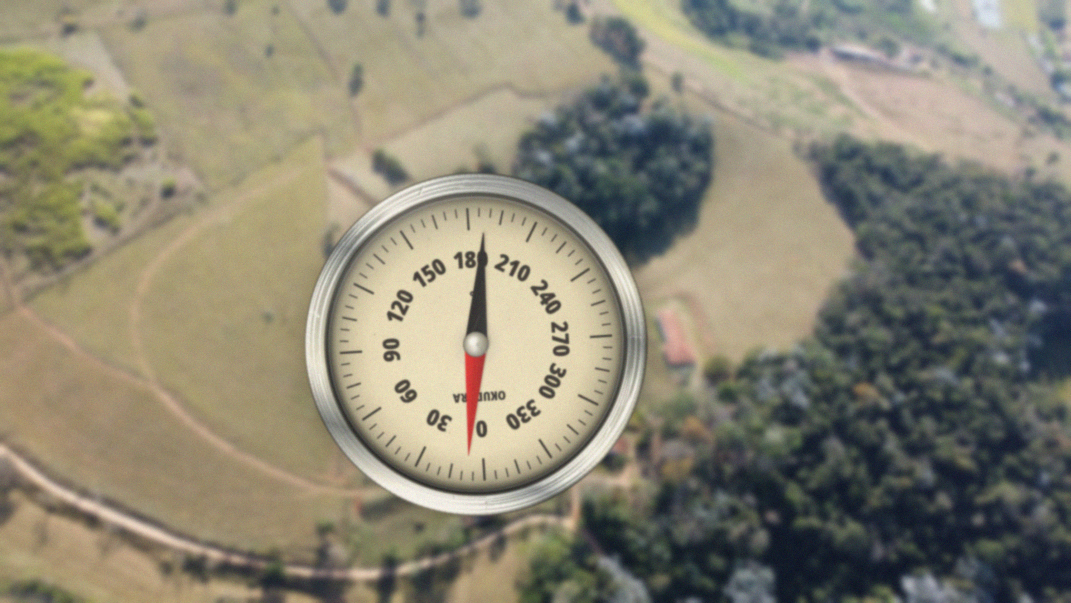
7.5 °
